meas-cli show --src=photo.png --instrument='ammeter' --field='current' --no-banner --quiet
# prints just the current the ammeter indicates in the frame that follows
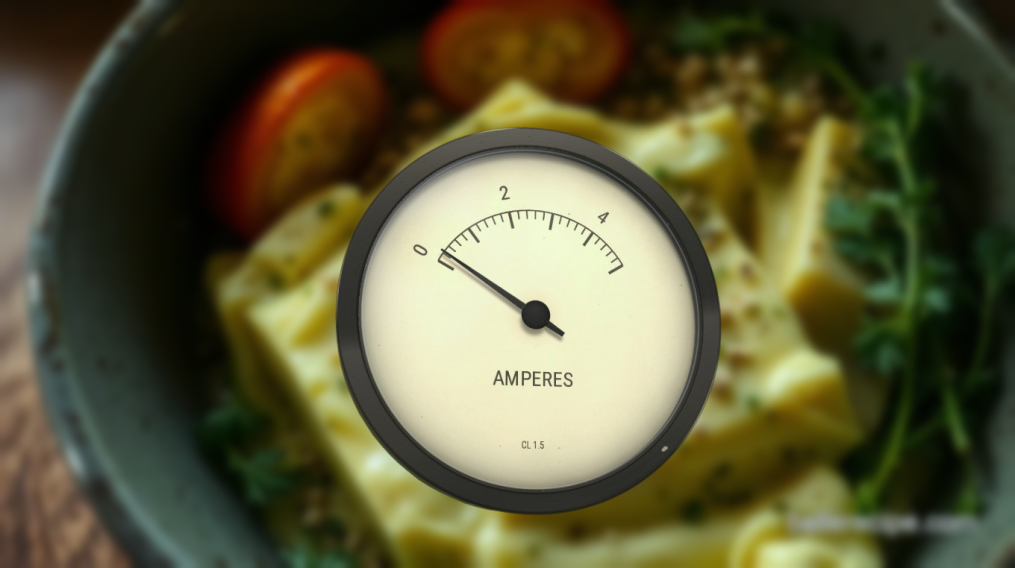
0.2 A
